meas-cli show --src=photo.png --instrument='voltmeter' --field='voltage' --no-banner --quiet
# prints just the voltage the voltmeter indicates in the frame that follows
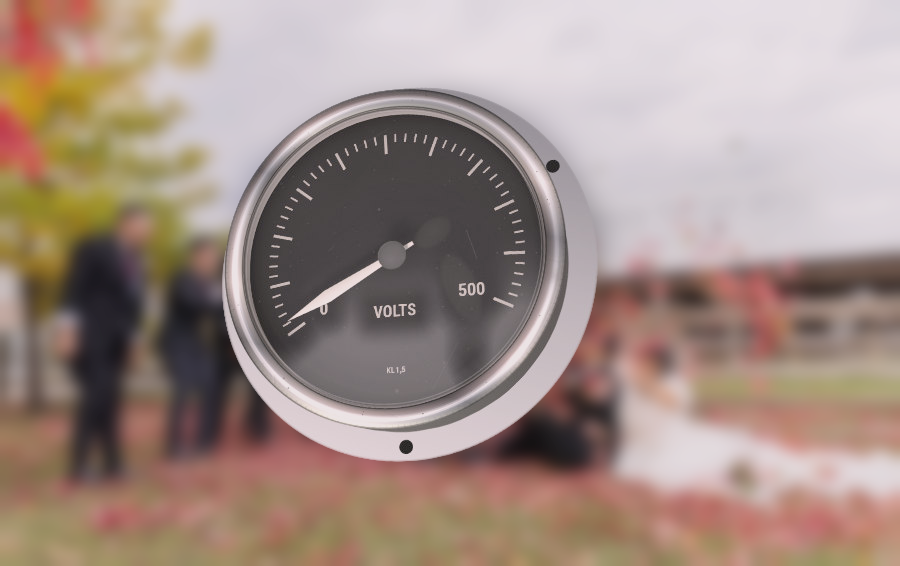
10 V
